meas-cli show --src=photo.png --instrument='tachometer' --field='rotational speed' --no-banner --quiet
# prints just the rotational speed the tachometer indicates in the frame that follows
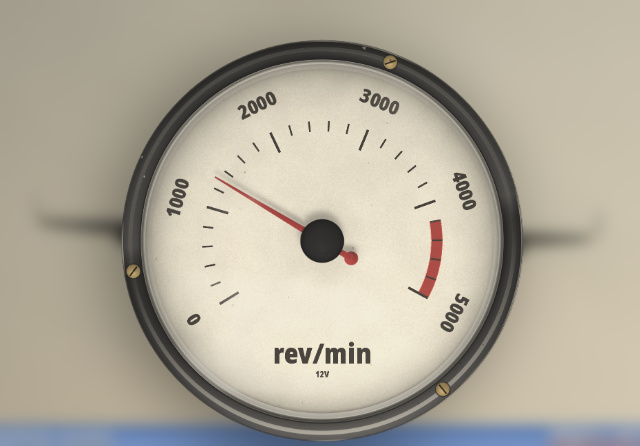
1300 rpm
